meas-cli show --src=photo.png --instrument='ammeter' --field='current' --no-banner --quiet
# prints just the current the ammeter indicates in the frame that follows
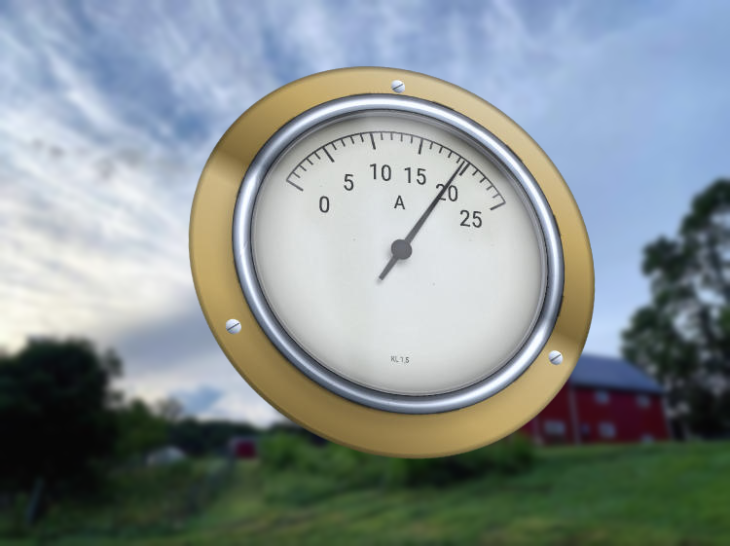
19.5 A
